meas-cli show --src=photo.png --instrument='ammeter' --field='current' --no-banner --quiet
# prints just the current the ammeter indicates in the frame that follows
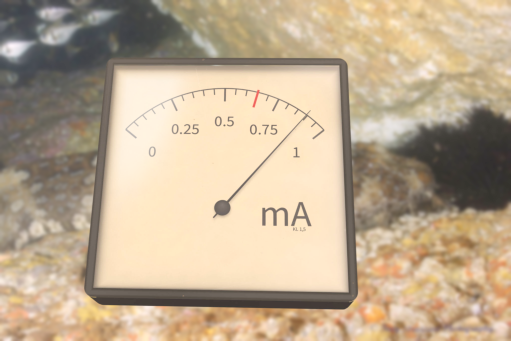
0.9 mA
